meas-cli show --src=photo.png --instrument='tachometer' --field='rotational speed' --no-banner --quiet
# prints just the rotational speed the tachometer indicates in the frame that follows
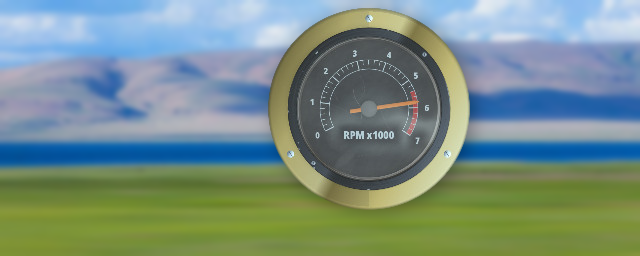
5800 rpm
